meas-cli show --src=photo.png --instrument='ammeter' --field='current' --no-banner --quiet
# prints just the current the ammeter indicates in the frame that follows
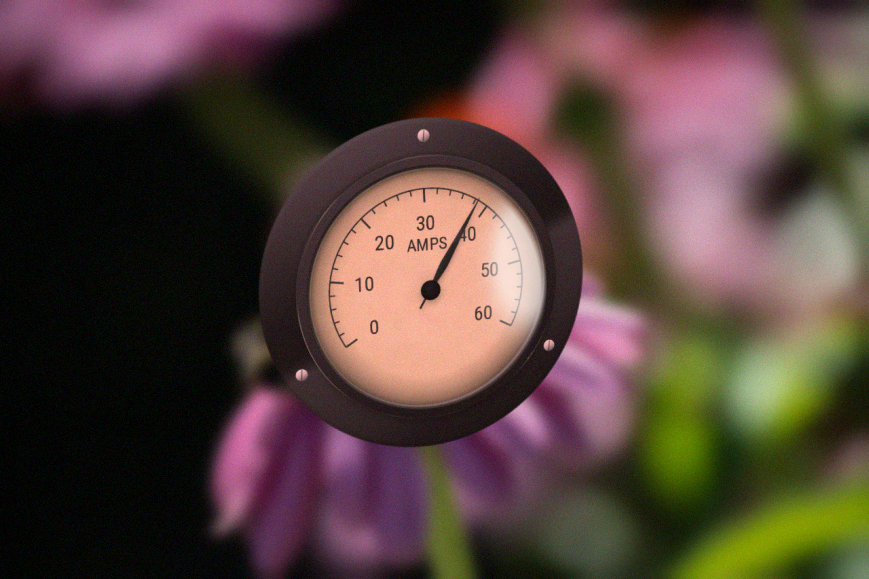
38 A
